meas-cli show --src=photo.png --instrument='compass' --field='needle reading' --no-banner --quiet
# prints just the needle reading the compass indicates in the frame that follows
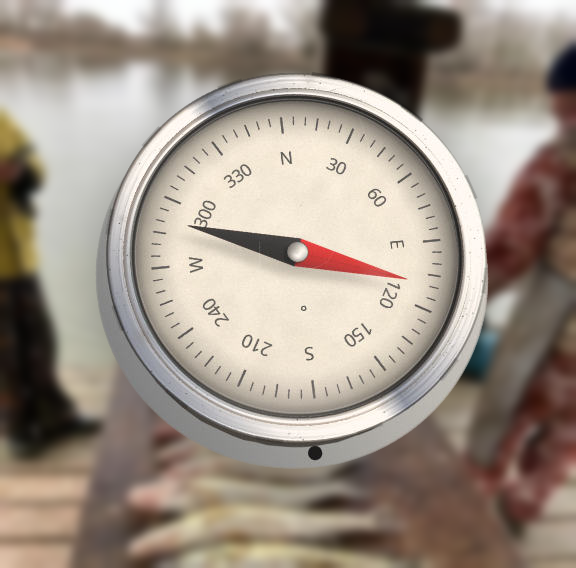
110 °
